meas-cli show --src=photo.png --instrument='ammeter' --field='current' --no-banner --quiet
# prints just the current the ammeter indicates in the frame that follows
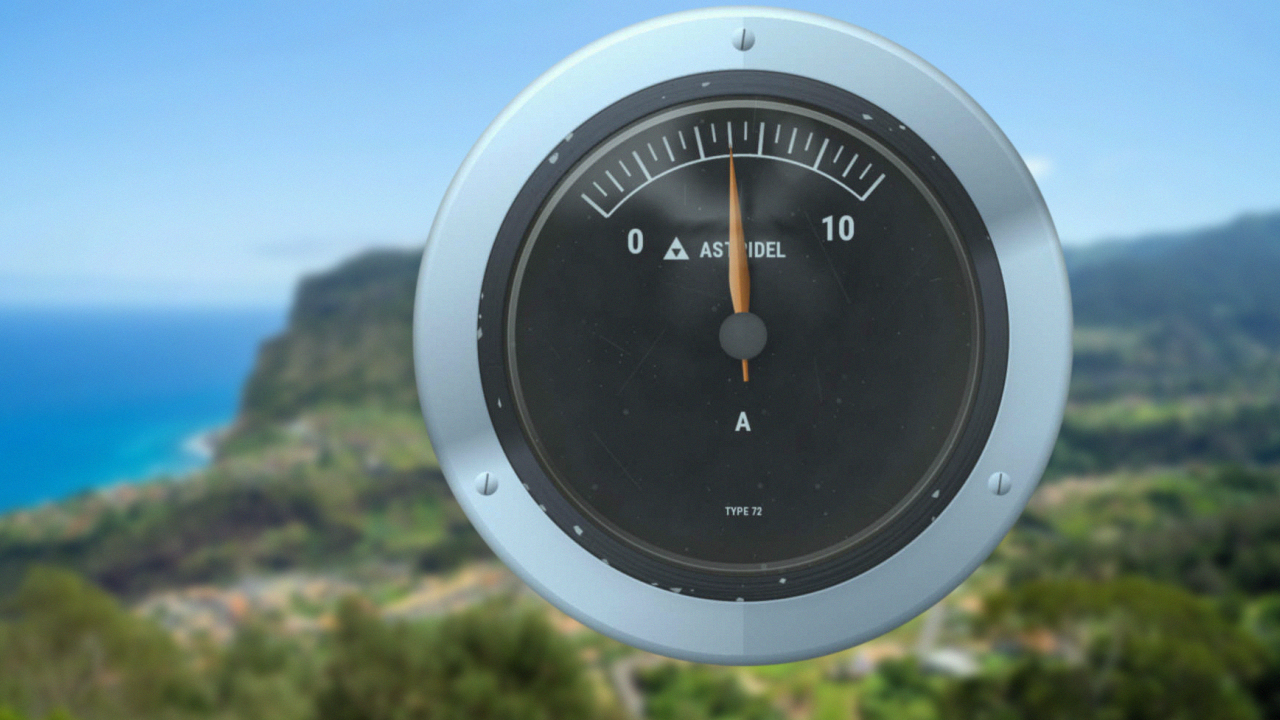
5 A
